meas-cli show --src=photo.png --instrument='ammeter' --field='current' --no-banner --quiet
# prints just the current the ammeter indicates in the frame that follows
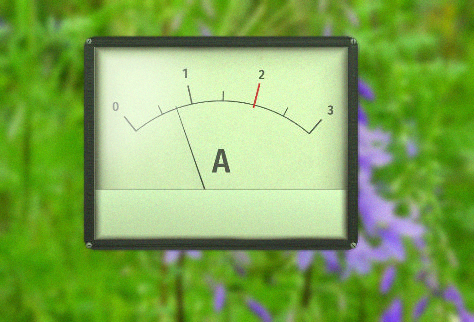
0.75 A
